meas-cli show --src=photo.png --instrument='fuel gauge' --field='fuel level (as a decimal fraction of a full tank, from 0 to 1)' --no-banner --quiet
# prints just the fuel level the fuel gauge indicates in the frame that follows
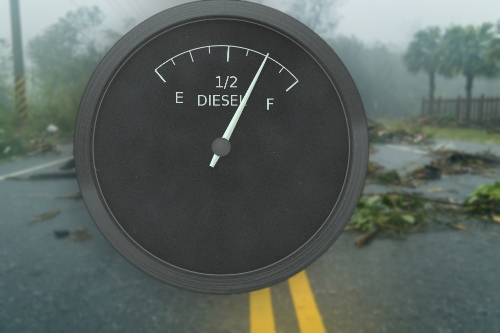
0.75
